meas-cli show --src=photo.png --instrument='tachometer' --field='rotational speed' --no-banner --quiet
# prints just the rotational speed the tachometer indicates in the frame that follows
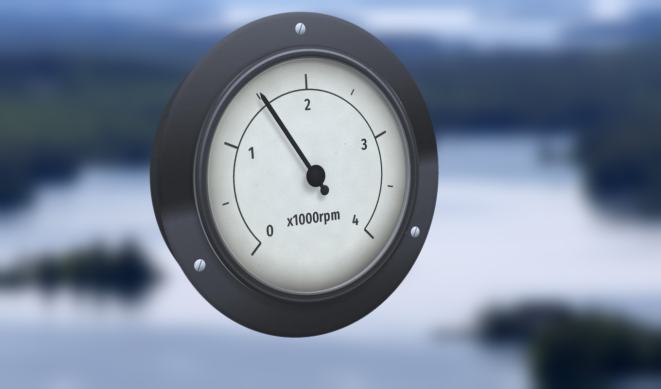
1500 rpm
